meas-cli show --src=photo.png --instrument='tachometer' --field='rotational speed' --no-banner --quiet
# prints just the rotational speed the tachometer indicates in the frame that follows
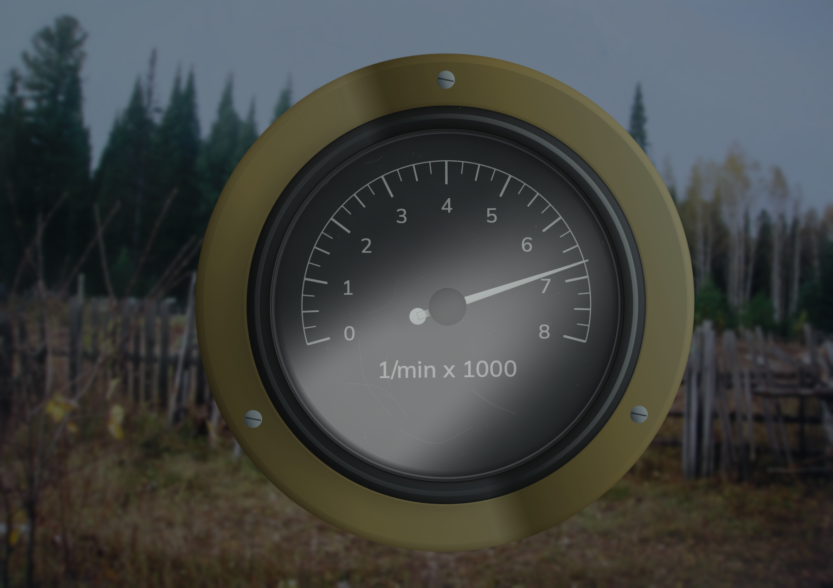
6750 rpm
